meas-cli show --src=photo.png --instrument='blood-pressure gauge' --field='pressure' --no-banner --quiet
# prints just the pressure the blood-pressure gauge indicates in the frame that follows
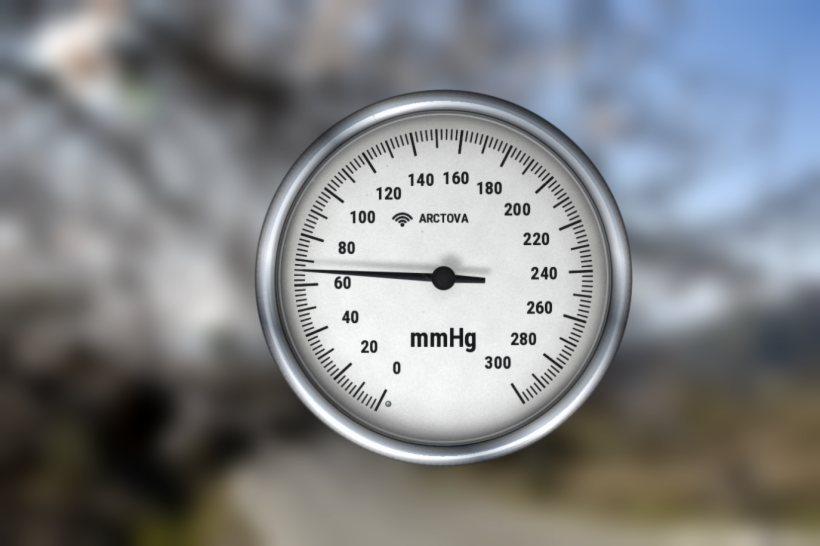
66 mmHg
